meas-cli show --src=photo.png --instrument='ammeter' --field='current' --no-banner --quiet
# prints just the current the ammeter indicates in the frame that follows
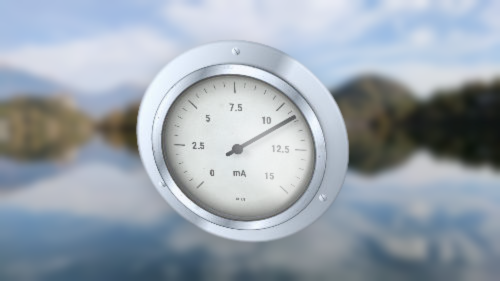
10.75 mA
